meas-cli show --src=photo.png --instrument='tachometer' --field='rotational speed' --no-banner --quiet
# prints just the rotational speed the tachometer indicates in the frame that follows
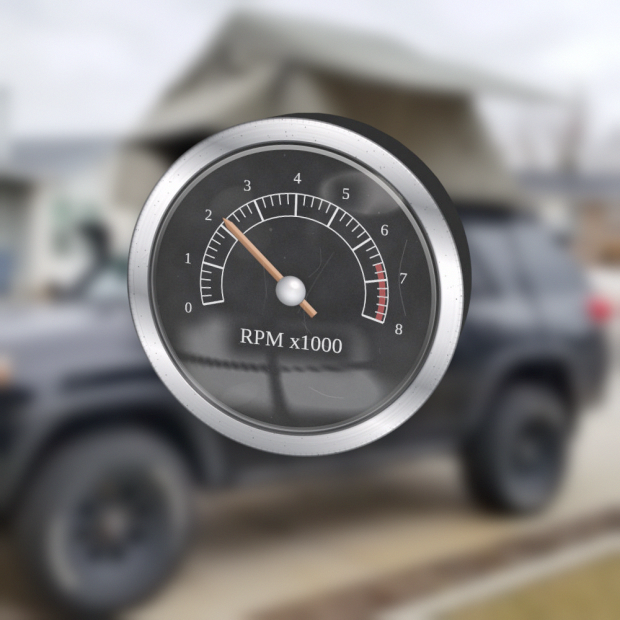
2200 rpm
